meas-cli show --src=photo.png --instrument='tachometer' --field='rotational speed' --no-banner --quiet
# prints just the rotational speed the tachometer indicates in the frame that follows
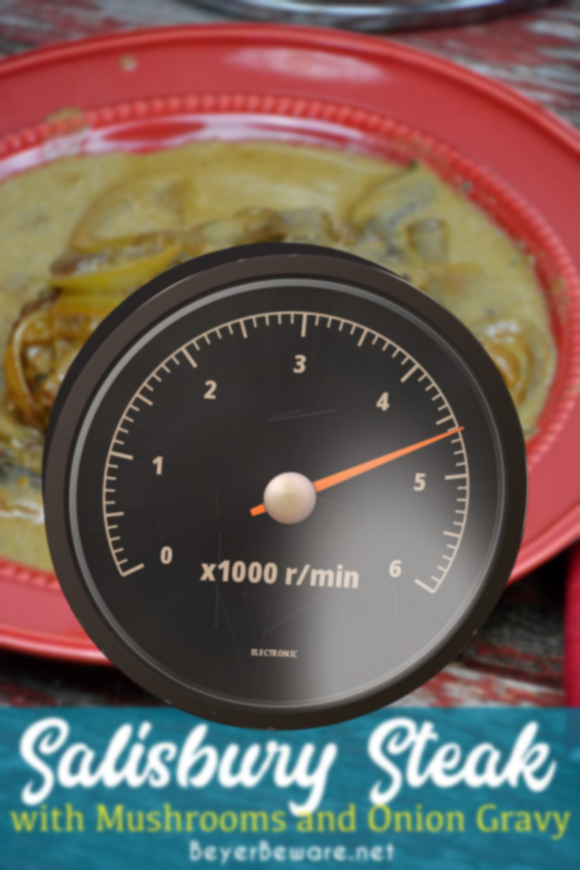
4600 rpm
